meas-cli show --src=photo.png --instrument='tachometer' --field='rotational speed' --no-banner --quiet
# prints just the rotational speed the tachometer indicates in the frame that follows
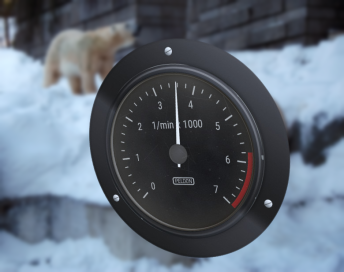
3600 rpm
